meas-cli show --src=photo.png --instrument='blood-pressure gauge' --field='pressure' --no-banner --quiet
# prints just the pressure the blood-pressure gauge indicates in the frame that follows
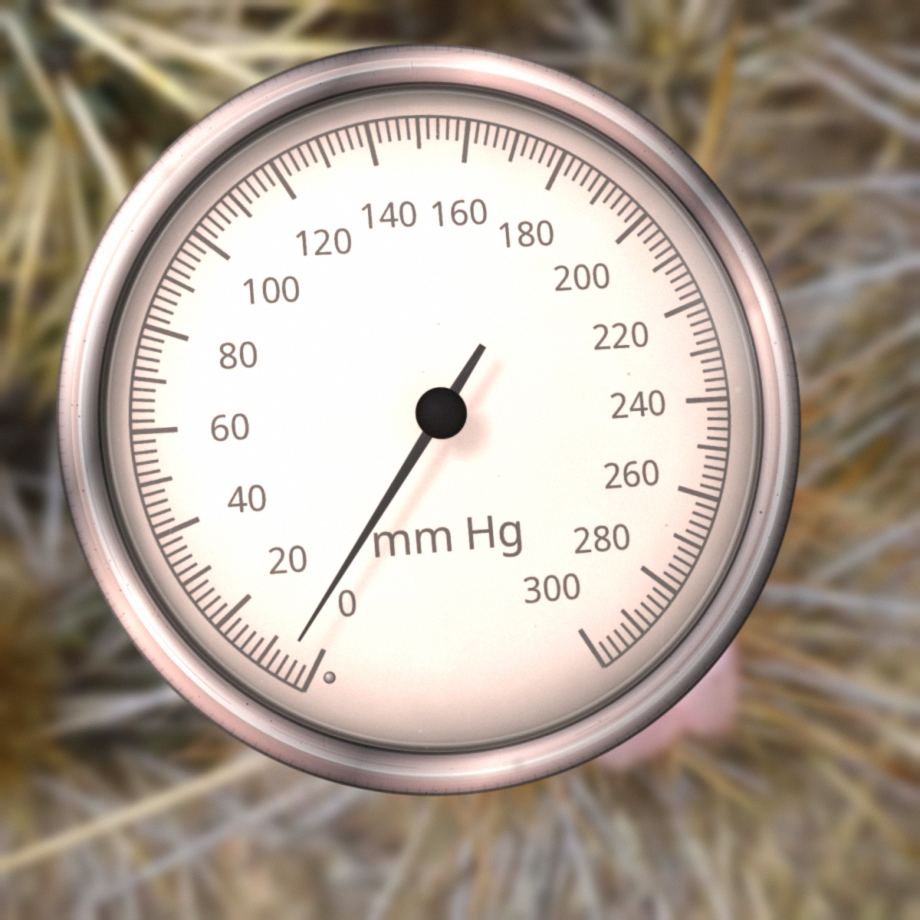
6 mmHg
